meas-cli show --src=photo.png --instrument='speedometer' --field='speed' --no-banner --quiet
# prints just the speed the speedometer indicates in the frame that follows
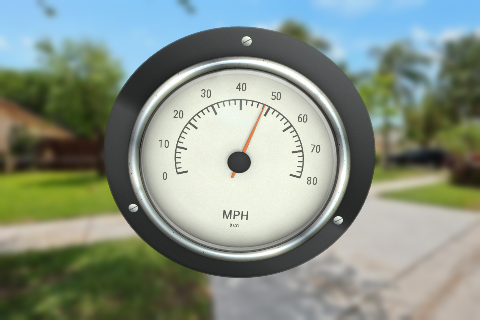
48 mph
